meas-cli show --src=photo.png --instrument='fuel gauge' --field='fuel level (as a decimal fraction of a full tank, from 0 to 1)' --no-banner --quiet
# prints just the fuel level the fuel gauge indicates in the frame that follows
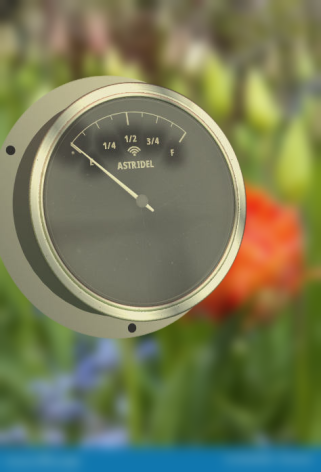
0
